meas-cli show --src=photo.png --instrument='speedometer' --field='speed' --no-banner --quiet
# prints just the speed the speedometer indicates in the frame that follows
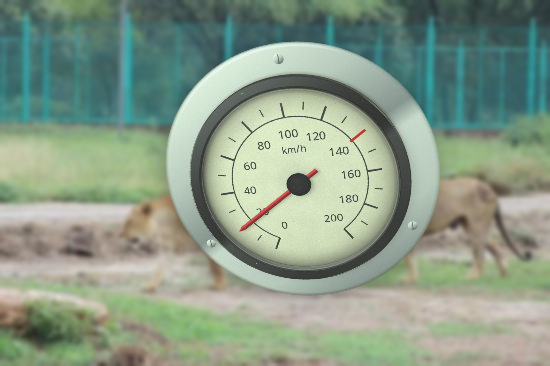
20 km/h
